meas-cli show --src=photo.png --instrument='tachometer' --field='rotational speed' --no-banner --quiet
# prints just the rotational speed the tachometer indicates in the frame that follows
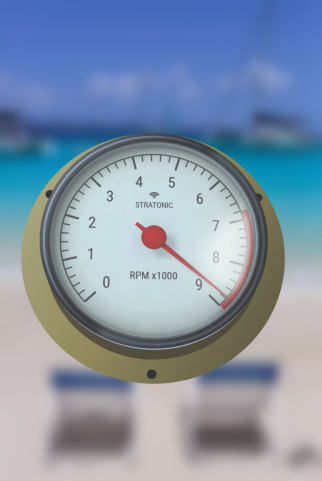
8800 rpm
